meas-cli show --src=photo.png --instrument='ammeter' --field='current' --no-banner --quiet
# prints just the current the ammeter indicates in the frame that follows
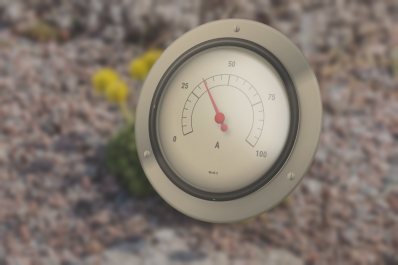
35 A
